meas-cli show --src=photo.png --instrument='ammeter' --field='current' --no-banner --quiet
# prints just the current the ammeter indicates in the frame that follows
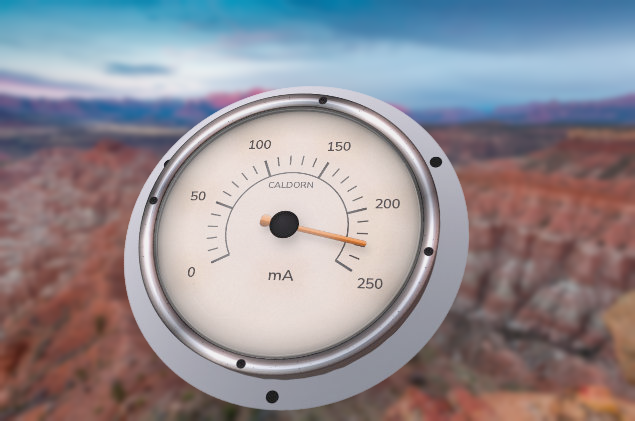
230 mA
